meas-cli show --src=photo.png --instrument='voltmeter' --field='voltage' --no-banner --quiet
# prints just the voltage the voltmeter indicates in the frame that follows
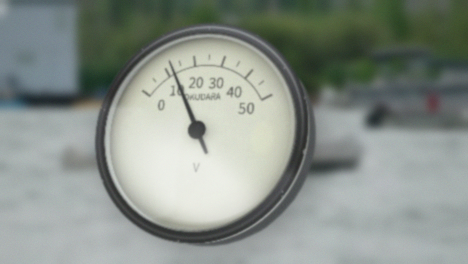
12.5 V
